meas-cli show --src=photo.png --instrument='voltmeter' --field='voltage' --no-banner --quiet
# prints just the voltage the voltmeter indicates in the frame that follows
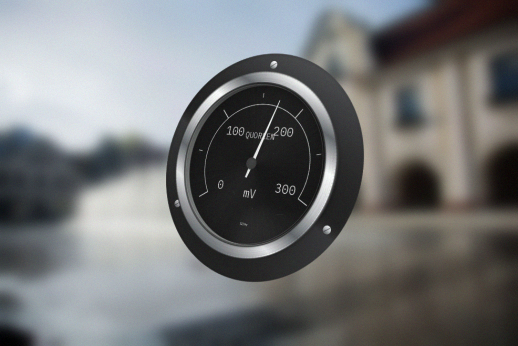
175 mV
